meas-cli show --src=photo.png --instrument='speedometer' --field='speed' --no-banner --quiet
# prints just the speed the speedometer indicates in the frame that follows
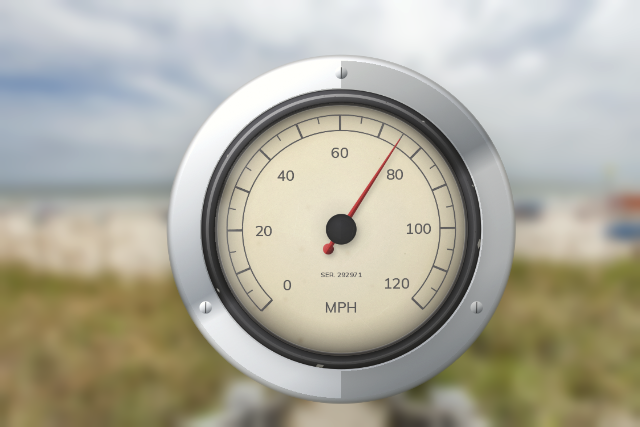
75 mph
